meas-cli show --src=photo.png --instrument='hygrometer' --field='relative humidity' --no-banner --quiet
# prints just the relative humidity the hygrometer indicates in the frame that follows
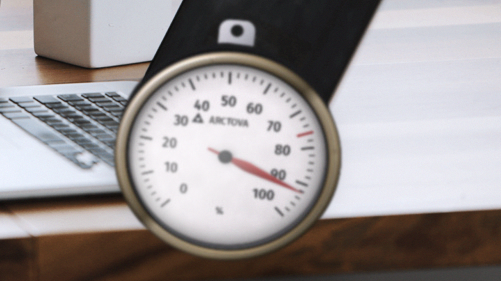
92 %
